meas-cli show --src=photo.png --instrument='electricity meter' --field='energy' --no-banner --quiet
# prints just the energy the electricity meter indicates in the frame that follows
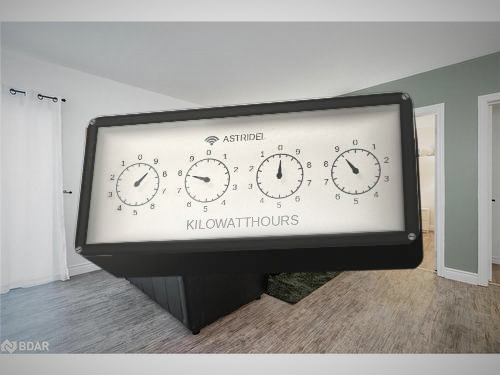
8799 kWh
